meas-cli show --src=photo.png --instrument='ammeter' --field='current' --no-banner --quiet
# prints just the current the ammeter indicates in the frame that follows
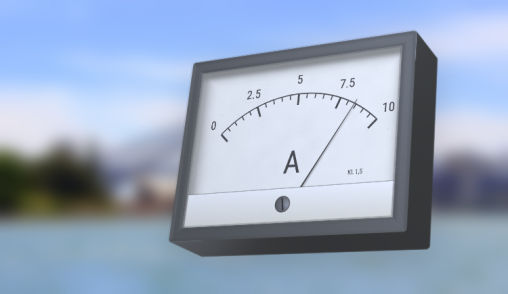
8.5 A
